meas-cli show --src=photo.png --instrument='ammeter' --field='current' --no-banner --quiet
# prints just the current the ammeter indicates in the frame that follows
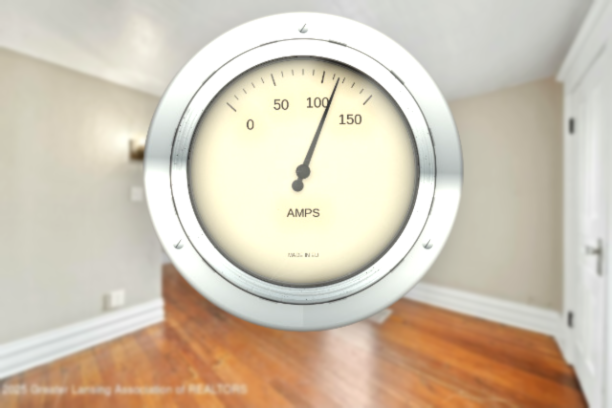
115 A
